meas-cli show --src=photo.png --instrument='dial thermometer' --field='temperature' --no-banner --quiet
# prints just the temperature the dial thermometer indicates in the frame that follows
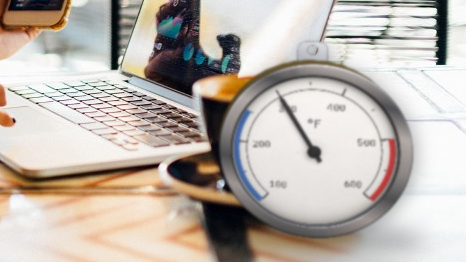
300 °F
